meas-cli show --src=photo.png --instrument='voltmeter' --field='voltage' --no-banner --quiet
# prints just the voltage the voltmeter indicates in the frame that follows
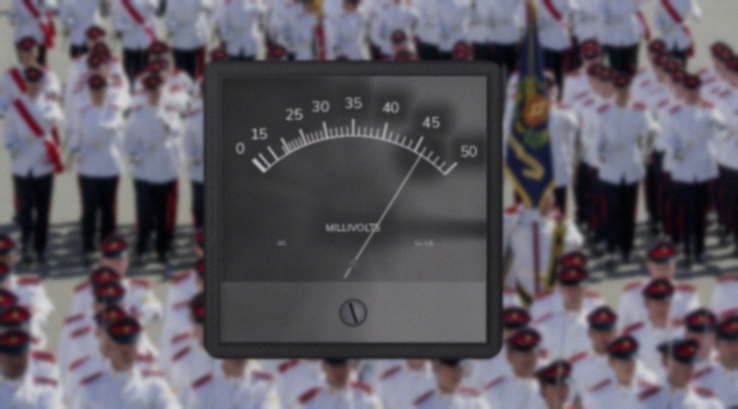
46 mV
